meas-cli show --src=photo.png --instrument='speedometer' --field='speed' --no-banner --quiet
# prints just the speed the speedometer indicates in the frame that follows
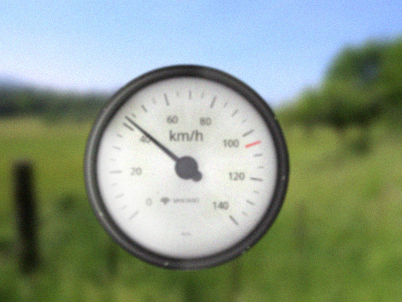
42.5 km/h
